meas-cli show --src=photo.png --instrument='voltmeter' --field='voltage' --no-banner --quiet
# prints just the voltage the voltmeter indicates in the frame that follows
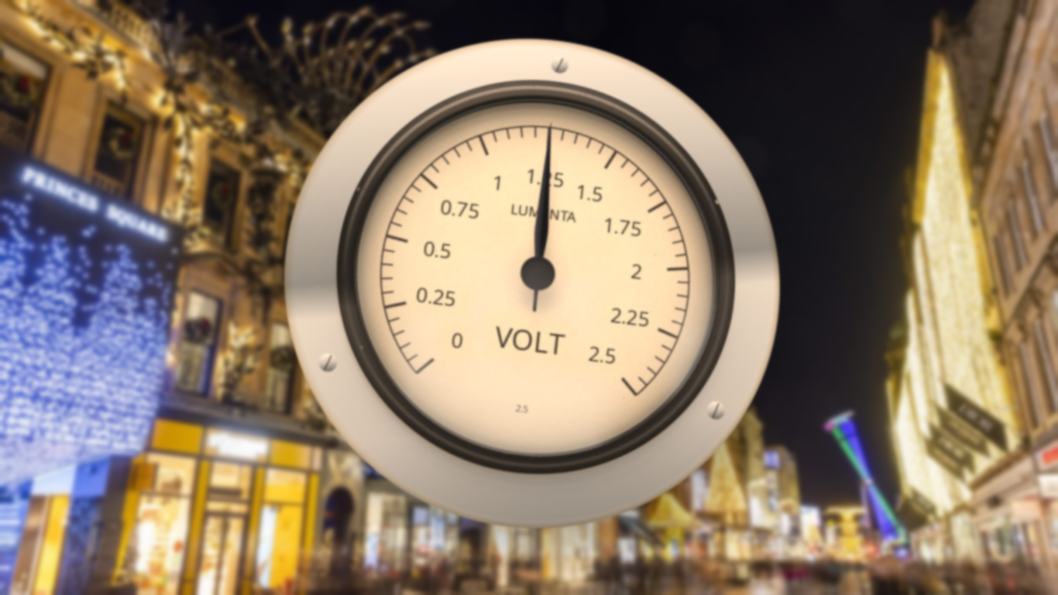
1.25 V
